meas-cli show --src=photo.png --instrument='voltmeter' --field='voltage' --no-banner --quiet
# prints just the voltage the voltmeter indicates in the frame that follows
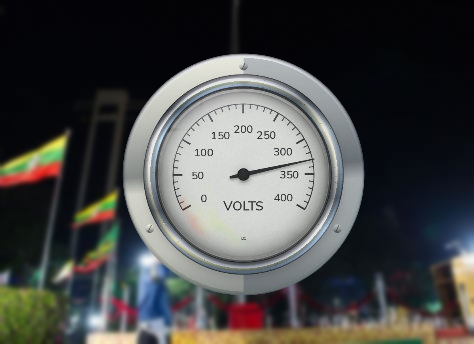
330 V
